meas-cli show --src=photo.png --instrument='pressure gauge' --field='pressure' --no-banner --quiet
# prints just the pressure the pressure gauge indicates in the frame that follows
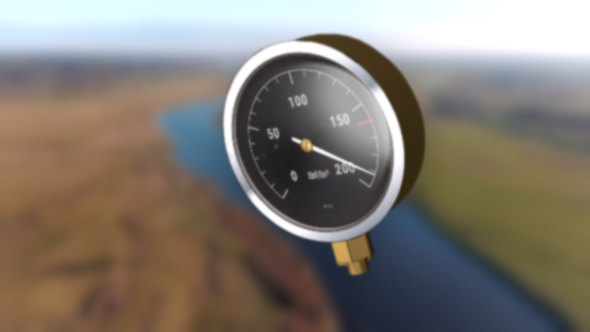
190 psi
